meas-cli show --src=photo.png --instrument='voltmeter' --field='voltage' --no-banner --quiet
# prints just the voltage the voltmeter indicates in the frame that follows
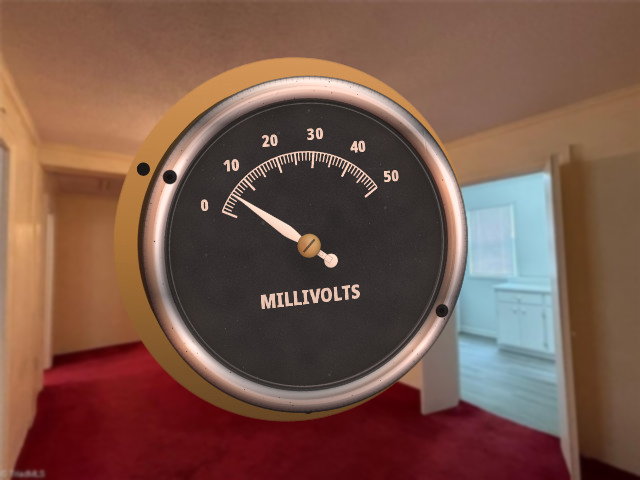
5 mV
